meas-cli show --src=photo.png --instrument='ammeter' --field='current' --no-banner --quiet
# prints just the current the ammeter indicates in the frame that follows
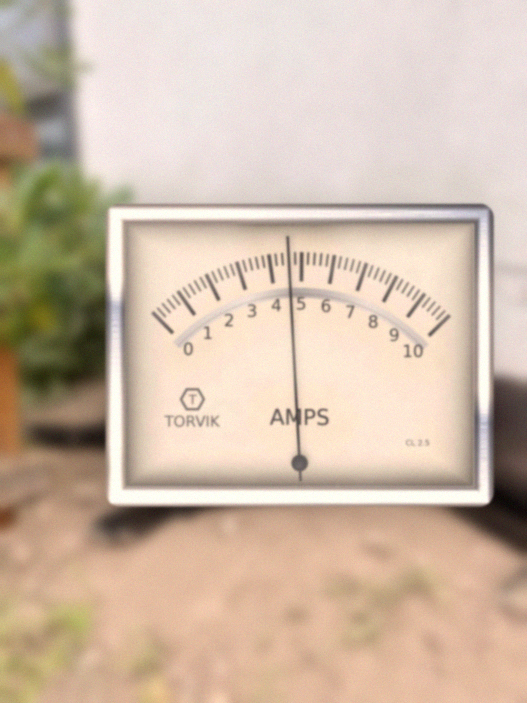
4.6 A
